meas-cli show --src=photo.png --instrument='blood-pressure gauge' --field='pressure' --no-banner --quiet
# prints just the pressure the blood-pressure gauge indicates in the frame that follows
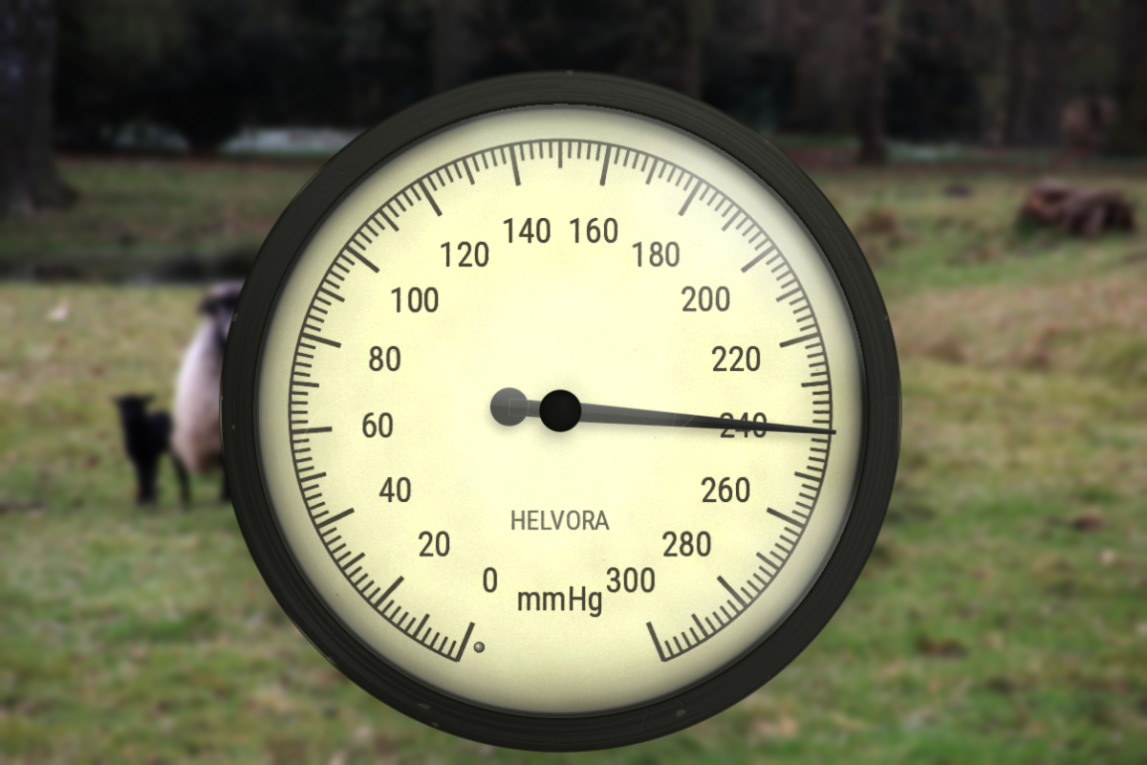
240 mmHg
